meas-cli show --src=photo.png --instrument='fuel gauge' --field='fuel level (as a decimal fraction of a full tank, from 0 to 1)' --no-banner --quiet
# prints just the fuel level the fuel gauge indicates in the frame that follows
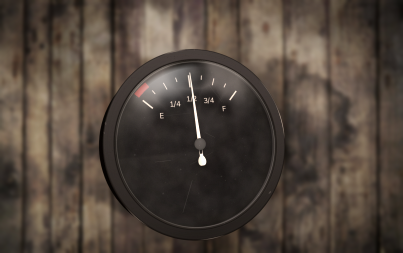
0.5
